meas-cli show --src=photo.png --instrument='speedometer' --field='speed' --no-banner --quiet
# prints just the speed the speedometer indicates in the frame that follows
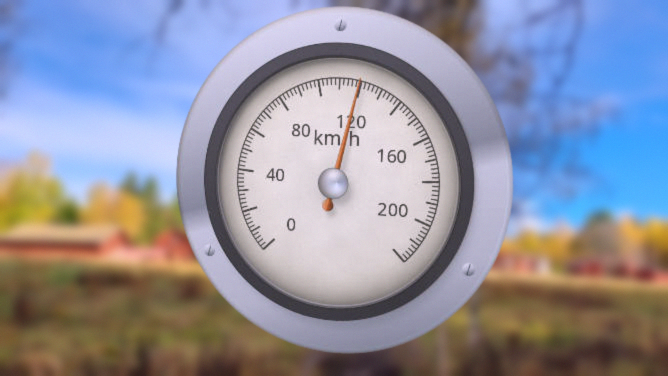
120 km/h
